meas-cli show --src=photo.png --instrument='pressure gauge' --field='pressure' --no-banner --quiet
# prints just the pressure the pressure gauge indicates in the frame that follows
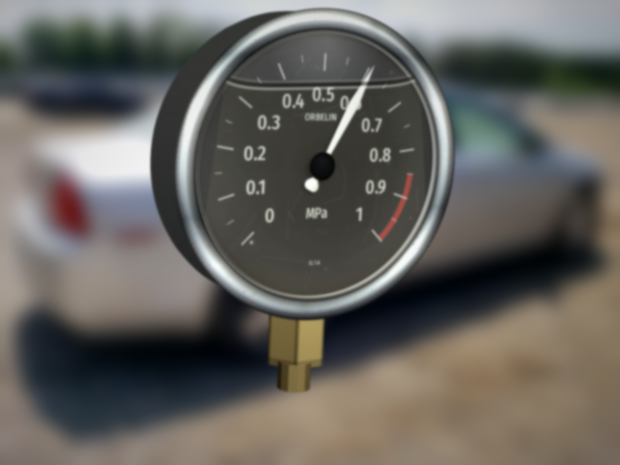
0.6 MPa
